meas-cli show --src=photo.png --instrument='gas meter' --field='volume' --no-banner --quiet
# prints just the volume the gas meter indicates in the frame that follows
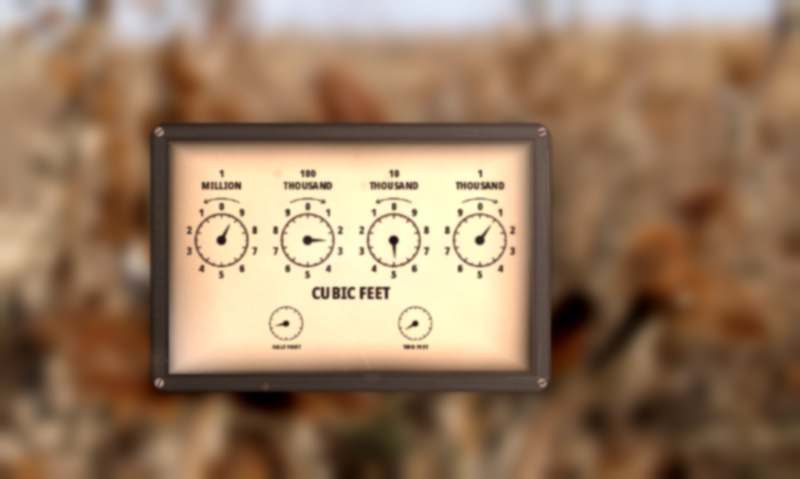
925100 ft³
